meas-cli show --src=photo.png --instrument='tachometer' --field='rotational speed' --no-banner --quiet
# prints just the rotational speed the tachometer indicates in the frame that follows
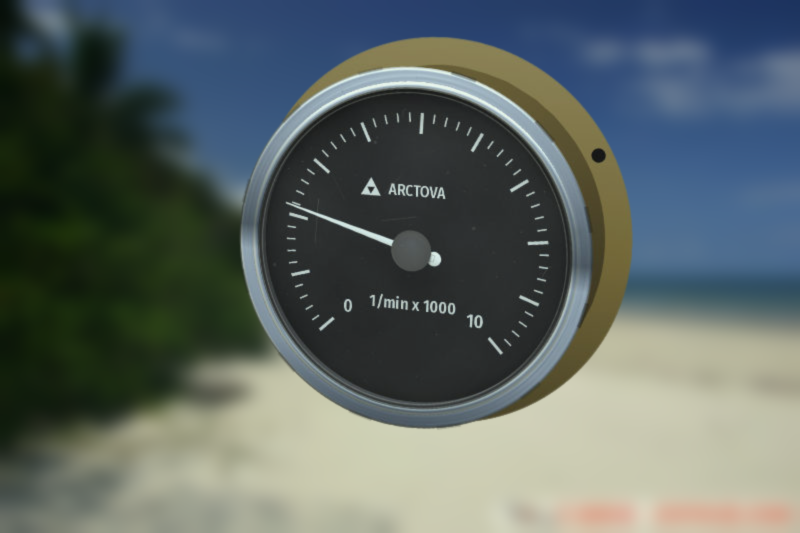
2200 rpm
